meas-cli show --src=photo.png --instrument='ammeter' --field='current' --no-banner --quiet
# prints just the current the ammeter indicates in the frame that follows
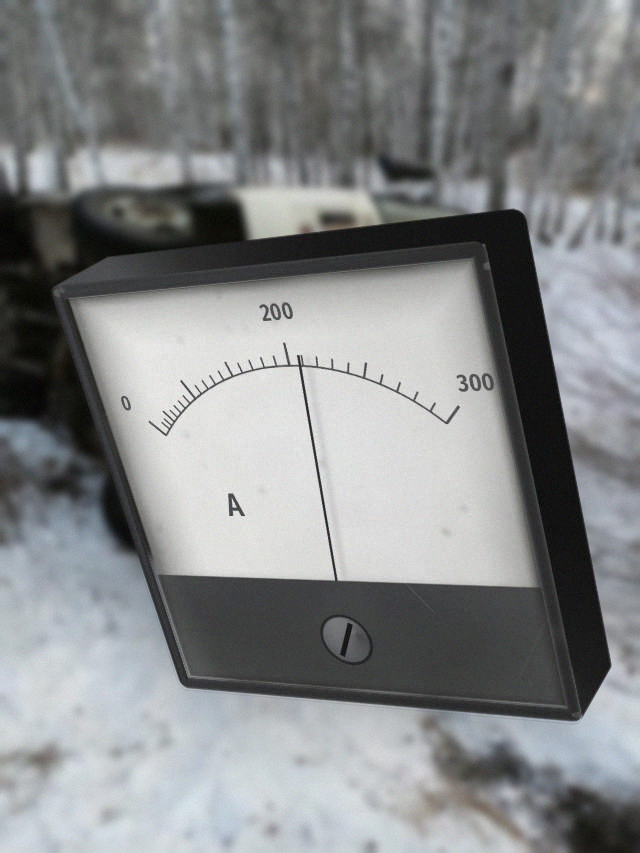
210 A
